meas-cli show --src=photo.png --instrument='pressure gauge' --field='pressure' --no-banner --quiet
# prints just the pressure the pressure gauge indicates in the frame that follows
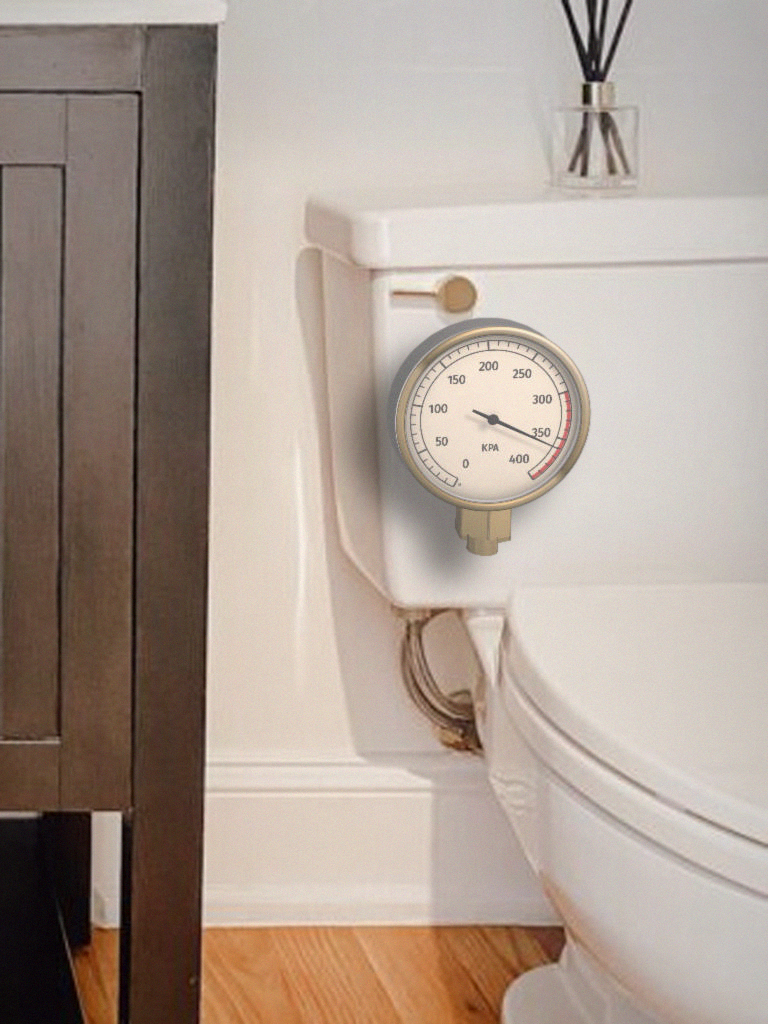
360 kPa
